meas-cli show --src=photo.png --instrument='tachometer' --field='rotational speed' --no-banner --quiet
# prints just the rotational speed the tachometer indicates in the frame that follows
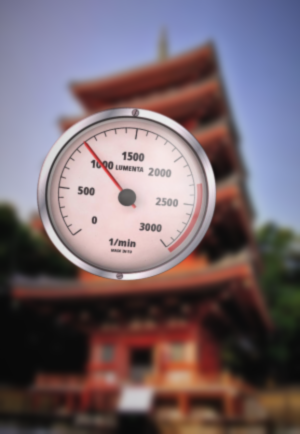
1000 rpm
